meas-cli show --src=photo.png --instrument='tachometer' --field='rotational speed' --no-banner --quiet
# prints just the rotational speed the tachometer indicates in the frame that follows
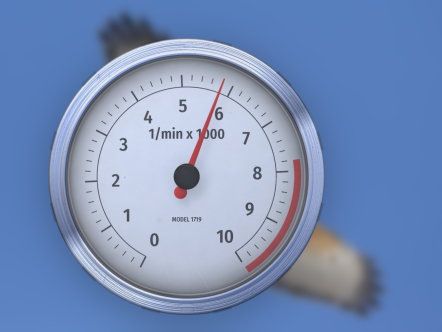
5800 rpm
